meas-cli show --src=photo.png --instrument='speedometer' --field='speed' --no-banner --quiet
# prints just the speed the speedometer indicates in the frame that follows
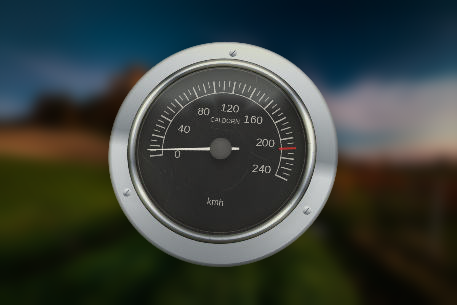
5 km/h
